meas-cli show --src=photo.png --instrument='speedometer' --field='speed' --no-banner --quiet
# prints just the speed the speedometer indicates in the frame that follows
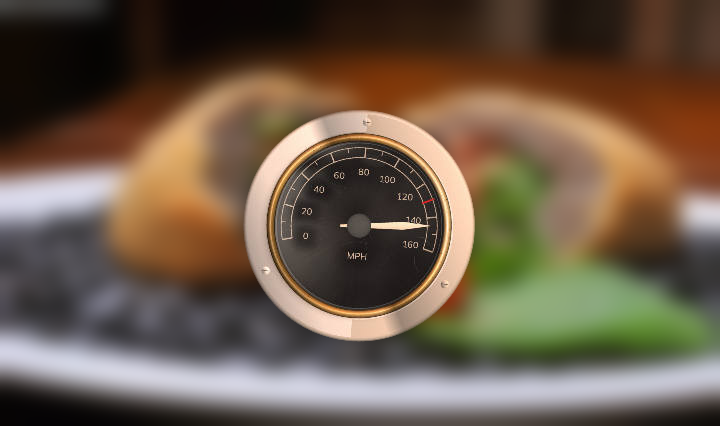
145 mph
